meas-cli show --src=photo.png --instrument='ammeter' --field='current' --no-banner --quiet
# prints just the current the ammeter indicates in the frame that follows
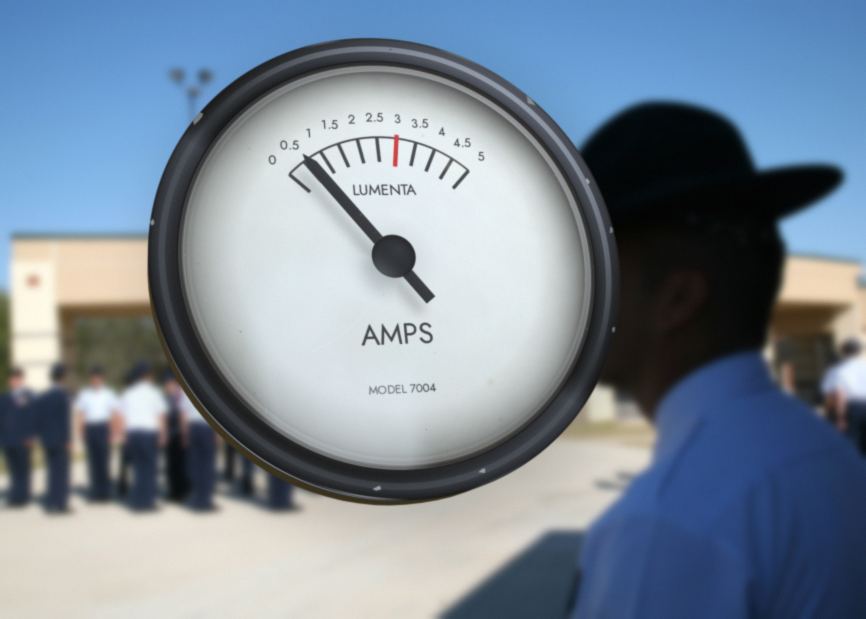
0.5 A
